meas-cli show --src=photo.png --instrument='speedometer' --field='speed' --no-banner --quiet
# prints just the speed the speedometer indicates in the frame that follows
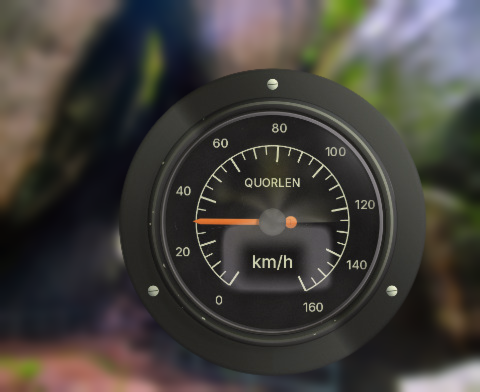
30 km/h
